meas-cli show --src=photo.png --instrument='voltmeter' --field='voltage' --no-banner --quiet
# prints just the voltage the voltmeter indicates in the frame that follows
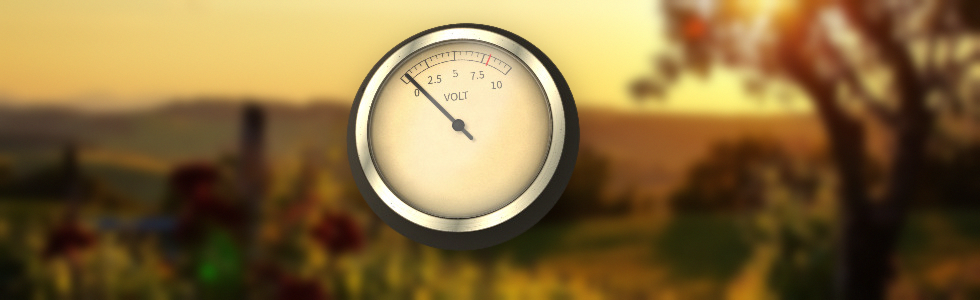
0.5 V
